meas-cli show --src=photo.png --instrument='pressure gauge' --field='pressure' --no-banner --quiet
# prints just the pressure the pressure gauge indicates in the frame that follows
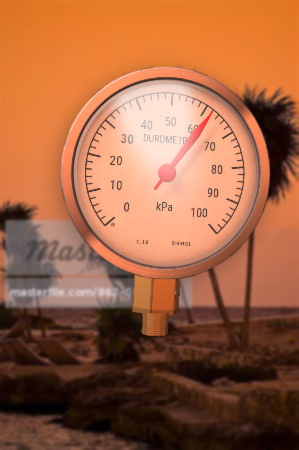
62 kPa
